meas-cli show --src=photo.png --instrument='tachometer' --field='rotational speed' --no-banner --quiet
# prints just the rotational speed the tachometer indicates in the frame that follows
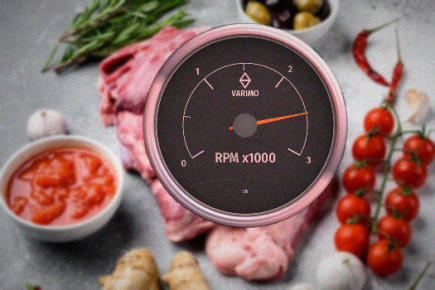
2500 rpm
